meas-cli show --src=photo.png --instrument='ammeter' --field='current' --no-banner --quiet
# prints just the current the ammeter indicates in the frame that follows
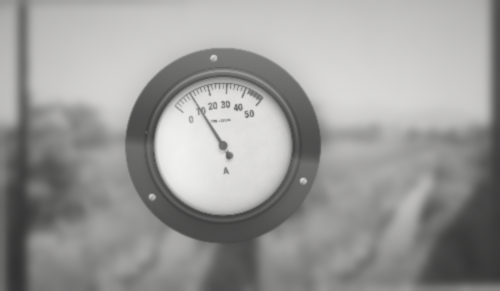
10 A
